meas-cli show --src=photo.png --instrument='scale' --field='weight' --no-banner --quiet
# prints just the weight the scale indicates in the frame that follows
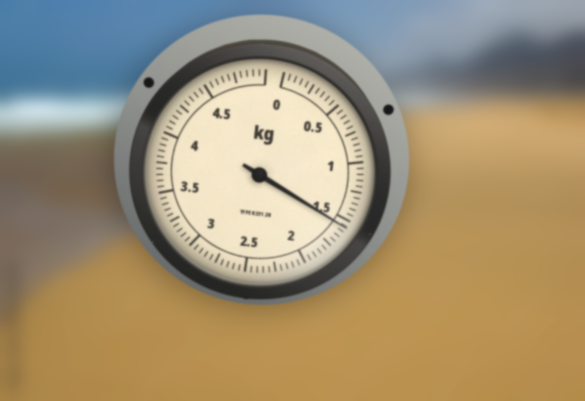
1.55 kg
